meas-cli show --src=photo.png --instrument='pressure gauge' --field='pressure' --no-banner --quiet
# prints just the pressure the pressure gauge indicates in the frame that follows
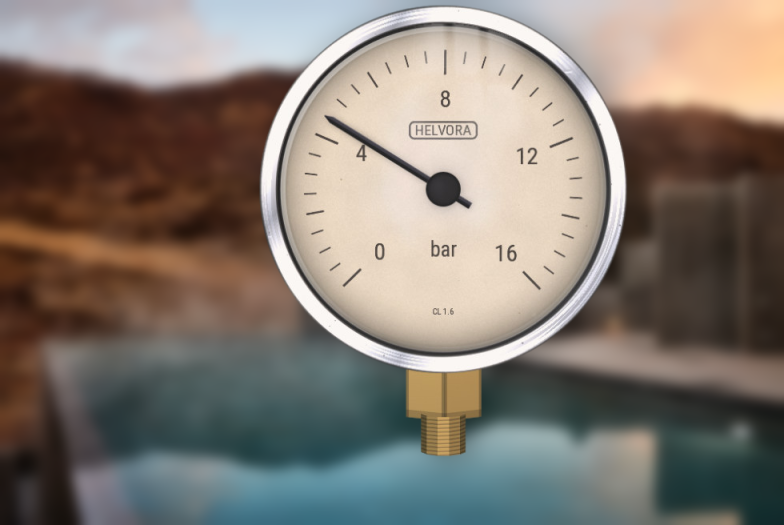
4.5 bar
